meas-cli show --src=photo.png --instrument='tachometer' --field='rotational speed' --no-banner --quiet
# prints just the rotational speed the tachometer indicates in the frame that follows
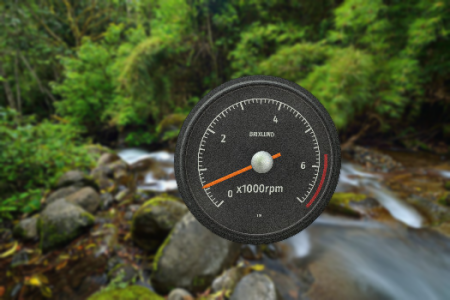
600 rpm
